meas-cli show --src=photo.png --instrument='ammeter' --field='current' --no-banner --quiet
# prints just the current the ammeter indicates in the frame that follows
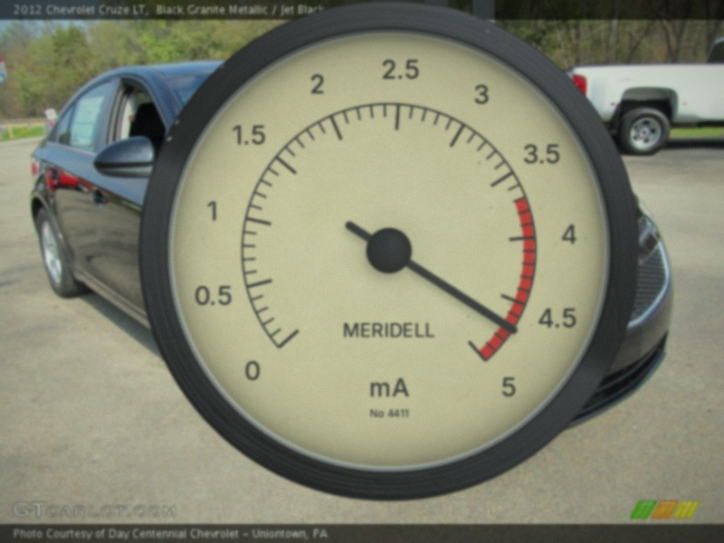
4.7 mA
